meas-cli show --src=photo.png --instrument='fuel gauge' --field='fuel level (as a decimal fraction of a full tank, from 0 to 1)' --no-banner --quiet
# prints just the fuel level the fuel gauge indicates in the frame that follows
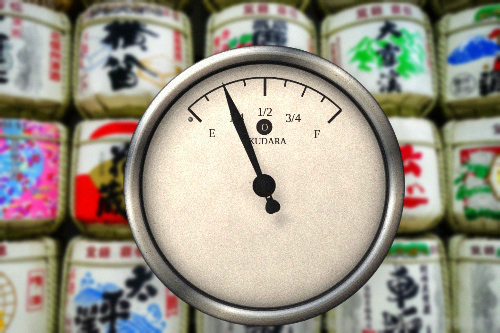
0.25
